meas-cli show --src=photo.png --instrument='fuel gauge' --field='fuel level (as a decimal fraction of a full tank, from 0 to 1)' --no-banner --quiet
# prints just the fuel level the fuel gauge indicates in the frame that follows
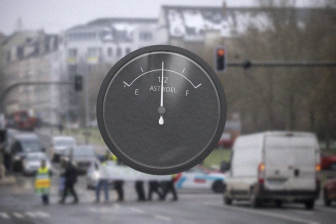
0.5
